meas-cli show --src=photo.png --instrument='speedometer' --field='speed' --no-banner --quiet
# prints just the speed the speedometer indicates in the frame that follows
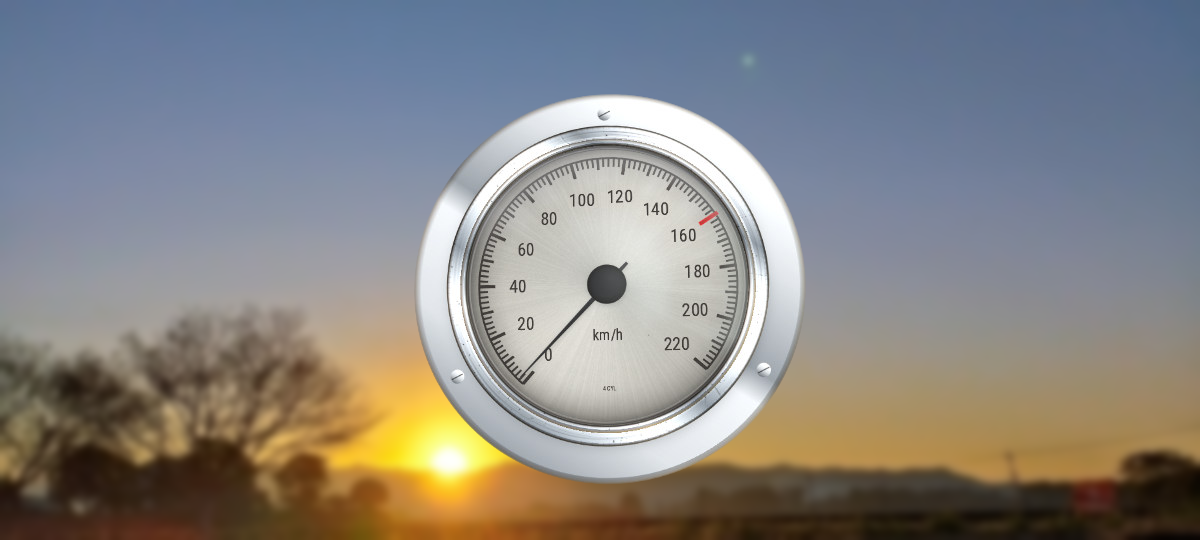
2 km/h
